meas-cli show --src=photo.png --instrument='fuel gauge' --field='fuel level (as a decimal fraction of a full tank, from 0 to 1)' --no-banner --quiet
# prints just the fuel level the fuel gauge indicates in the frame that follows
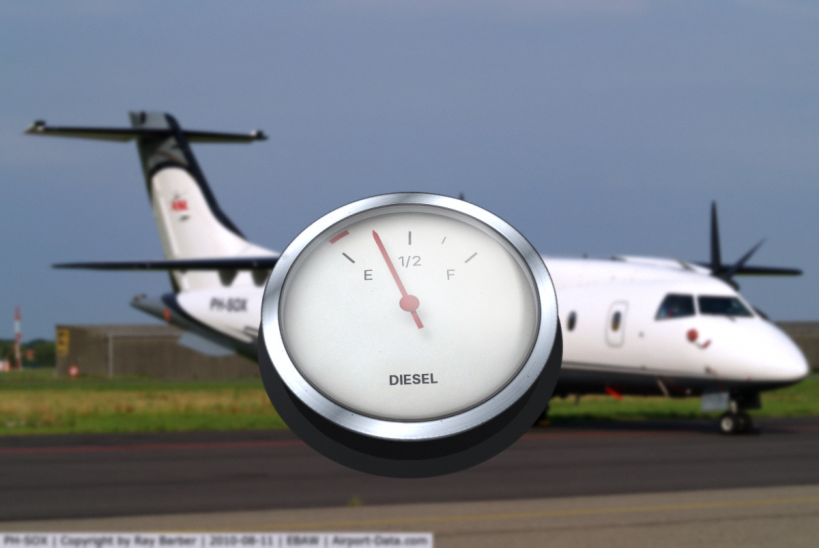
0.25
